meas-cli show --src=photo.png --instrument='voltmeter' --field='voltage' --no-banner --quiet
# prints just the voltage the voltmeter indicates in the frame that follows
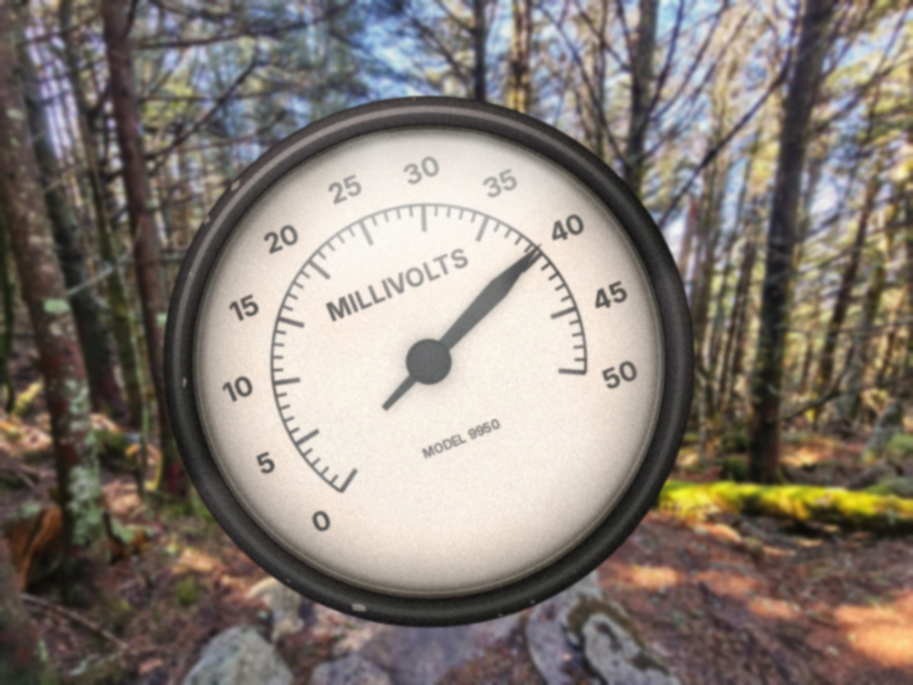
39.5 mV
